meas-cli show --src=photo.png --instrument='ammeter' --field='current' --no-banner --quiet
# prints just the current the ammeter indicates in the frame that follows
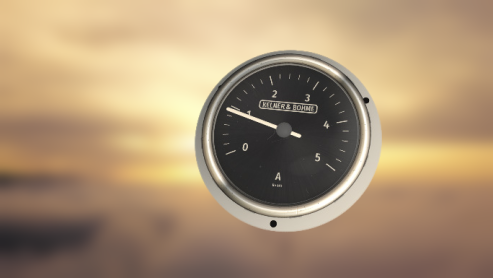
0.9 A
